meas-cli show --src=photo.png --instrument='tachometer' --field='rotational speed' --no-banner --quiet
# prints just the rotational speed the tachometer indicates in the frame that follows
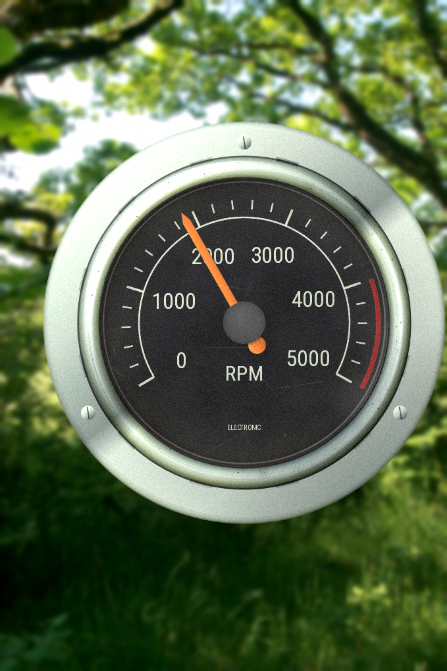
1900 rpm
